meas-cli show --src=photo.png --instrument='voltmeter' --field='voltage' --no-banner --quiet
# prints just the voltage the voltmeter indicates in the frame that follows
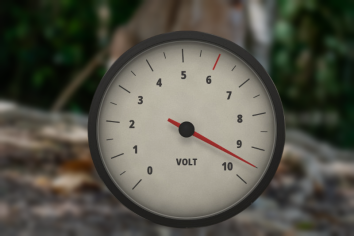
9.5 V
